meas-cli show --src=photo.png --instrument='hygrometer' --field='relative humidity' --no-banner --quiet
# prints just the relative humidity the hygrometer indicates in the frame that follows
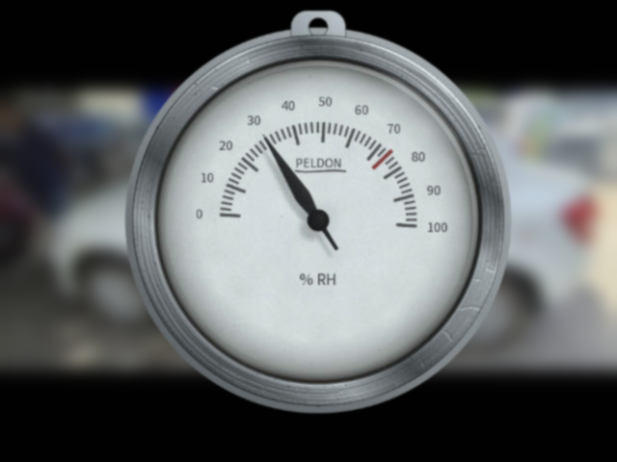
30 %
